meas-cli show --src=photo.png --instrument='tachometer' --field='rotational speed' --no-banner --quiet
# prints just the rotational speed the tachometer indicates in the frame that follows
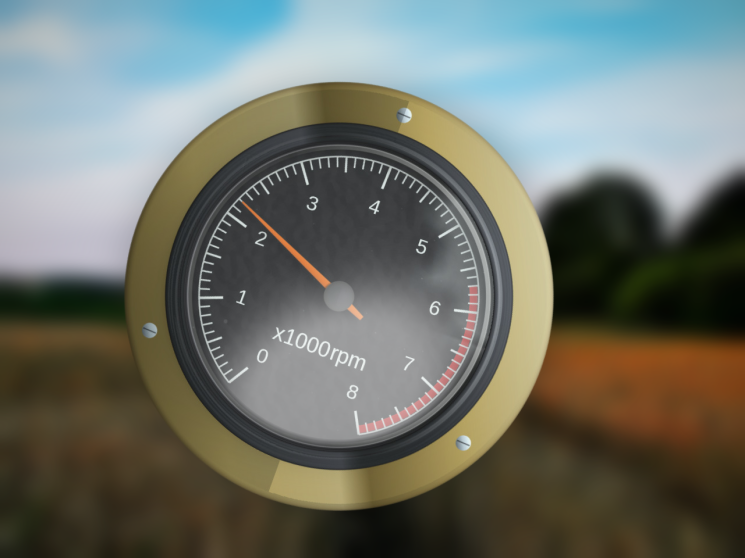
2200 rpm
